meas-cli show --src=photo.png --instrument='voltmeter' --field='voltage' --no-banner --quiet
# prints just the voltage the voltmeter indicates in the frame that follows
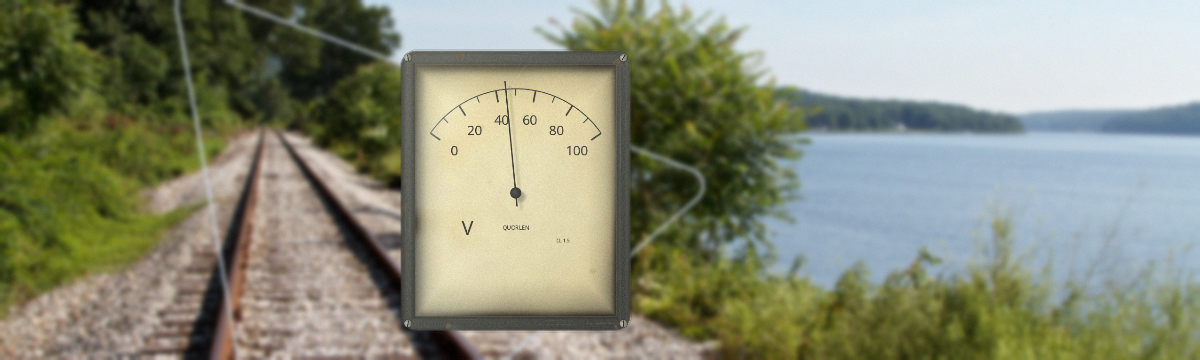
45 V
